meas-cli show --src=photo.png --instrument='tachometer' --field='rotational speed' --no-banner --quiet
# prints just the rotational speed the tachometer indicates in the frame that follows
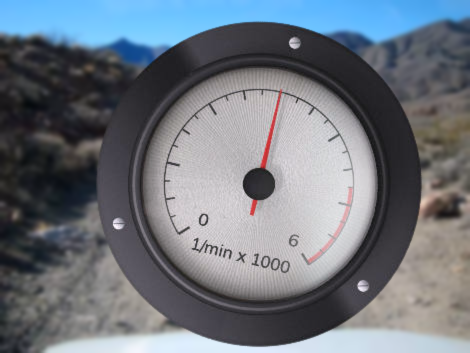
3000 rpm
